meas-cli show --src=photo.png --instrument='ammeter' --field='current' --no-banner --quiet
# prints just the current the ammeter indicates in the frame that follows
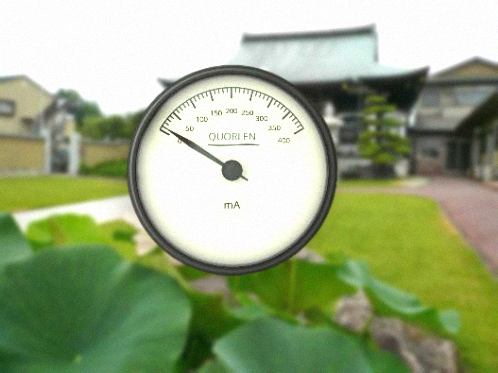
10 mA
